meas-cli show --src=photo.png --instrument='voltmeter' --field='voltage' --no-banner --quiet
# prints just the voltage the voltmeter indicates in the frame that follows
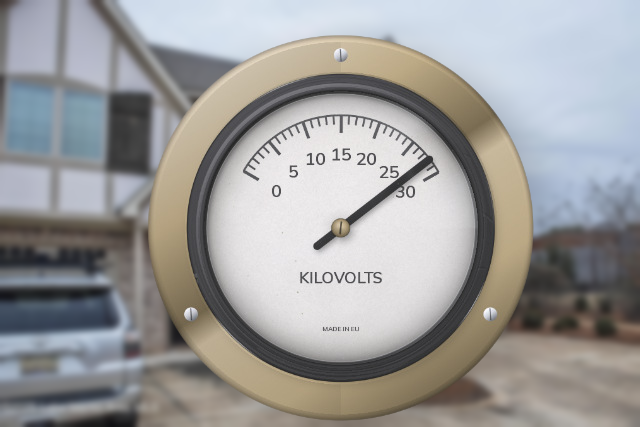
28 kV
